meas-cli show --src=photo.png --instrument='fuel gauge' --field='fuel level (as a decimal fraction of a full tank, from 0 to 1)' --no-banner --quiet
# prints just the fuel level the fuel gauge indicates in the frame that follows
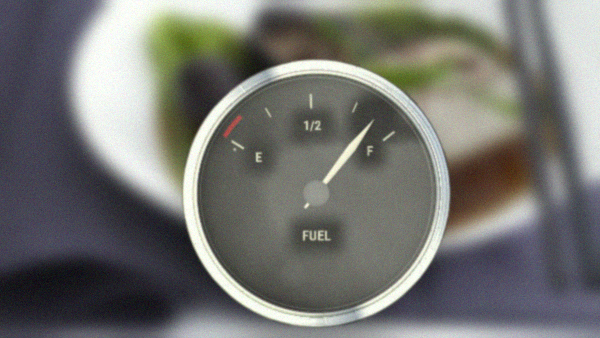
0.875
